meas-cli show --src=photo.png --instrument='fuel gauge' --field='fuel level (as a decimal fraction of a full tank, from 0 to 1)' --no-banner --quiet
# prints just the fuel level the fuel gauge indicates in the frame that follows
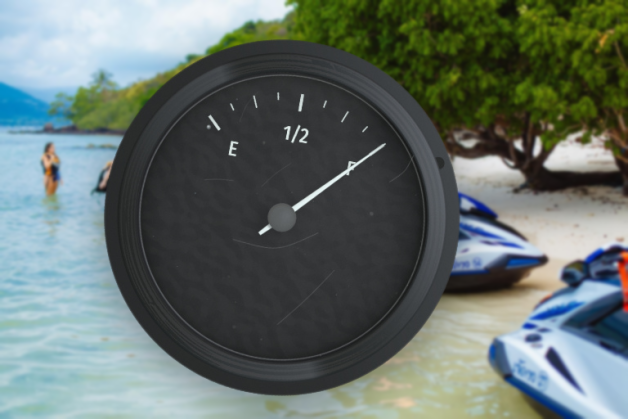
1
